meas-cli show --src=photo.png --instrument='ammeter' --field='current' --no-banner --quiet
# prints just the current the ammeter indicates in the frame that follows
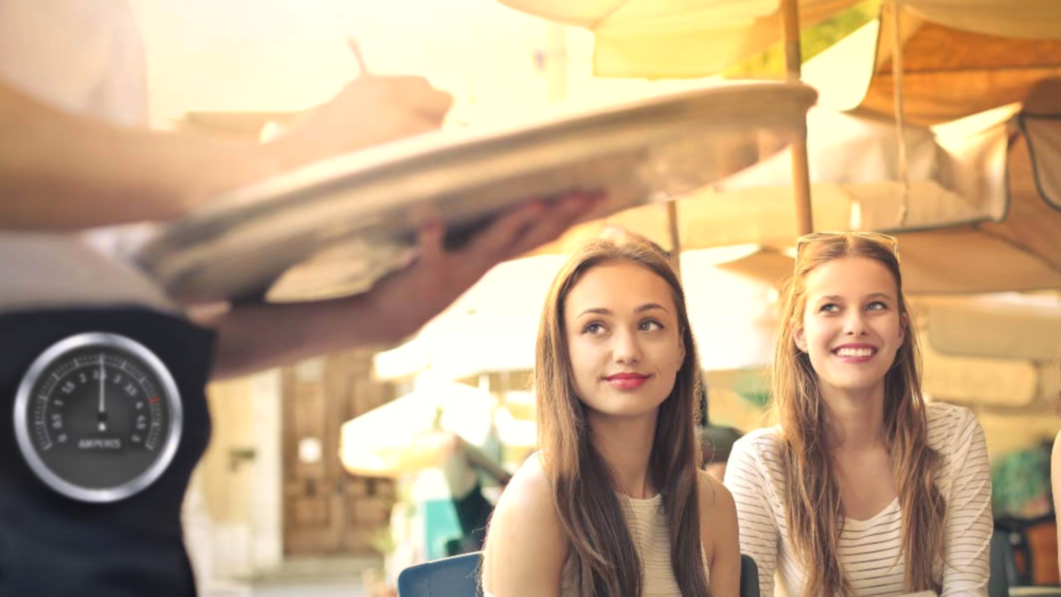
2.5 A
